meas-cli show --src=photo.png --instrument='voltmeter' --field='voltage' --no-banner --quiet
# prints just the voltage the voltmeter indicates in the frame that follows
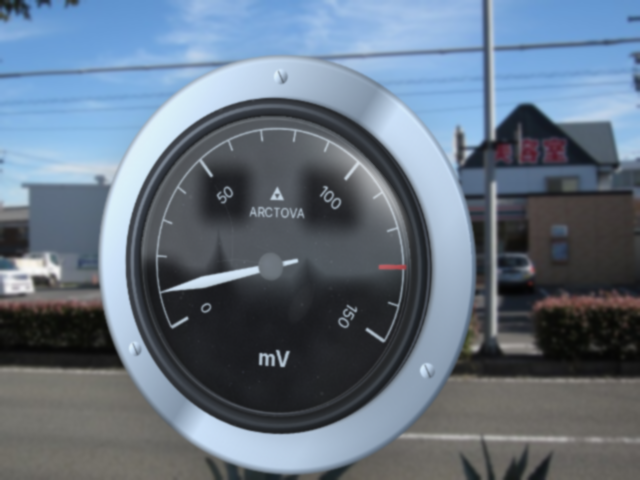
10 mV
